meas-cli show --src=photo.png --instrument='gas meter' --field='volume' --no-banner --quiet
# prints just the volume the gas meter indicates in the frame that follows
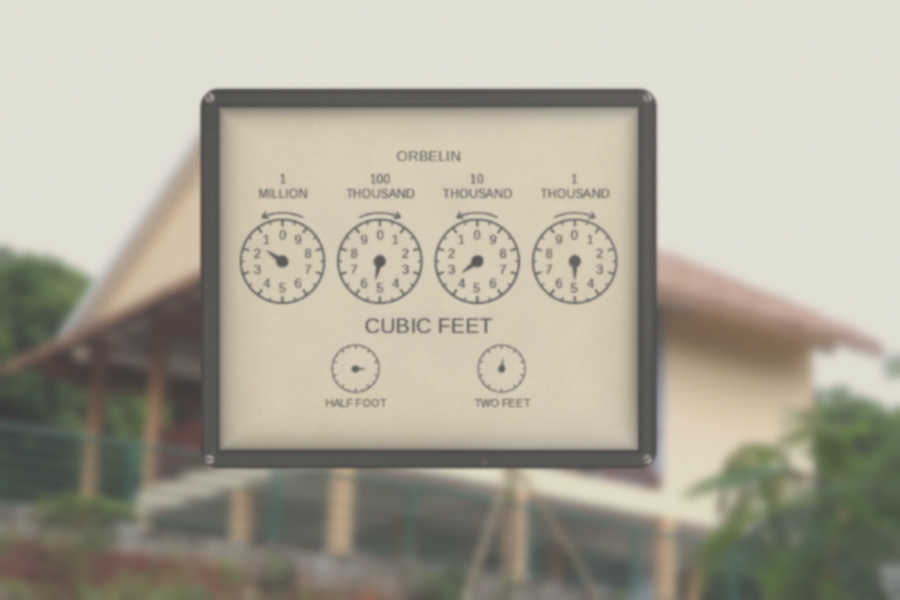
153500 ft³
